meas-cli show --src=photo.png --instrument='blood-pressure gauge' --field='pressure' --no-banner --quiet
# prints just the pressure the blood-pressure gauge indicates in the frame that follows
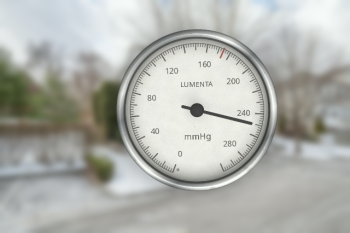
250 mmHg
